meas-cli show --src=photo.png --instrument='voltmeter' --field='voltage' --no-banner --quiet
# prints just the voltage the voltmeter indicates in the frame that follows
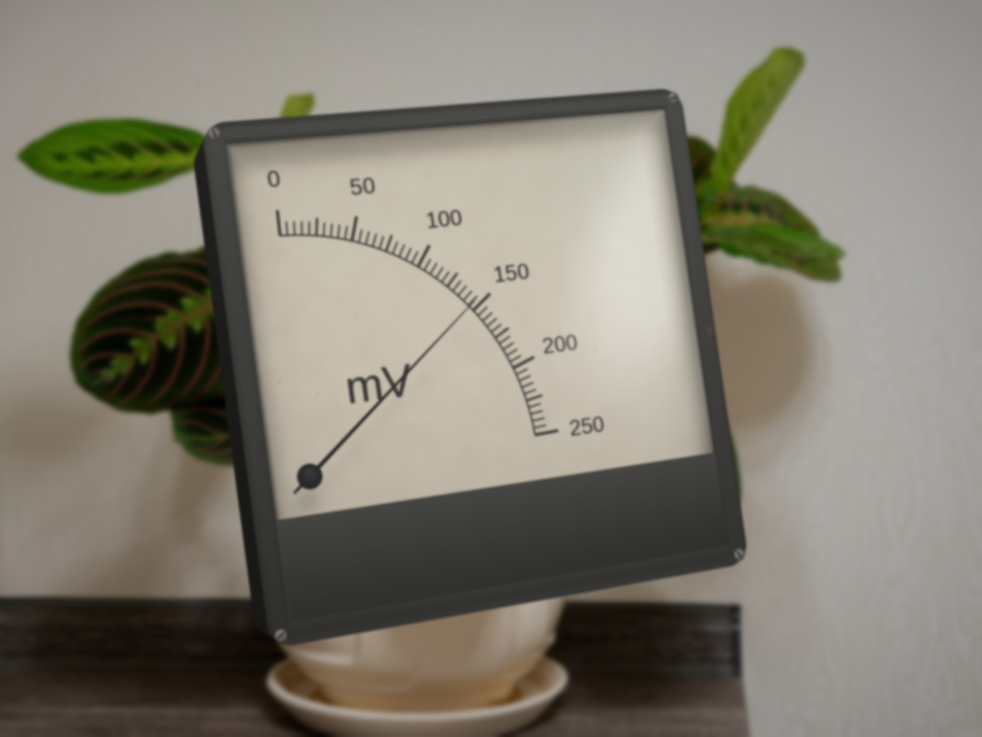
145 mV
